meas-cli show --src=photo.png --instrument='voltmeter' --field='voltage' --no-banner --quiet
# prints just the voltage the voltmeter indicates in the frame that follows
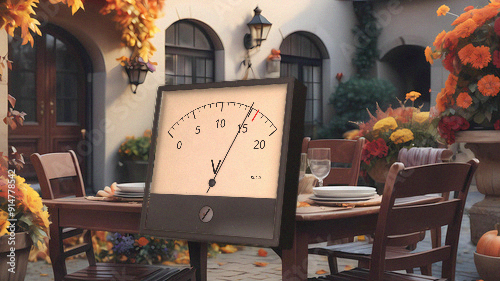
15 V
